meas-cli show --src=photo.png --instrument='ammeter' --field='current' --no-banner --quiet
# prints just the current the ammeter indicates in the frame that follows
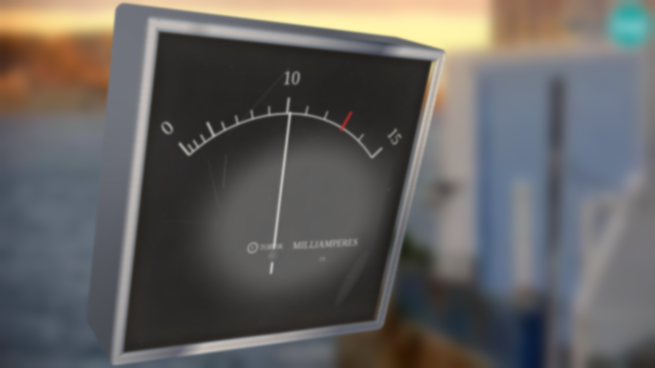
10 mA
